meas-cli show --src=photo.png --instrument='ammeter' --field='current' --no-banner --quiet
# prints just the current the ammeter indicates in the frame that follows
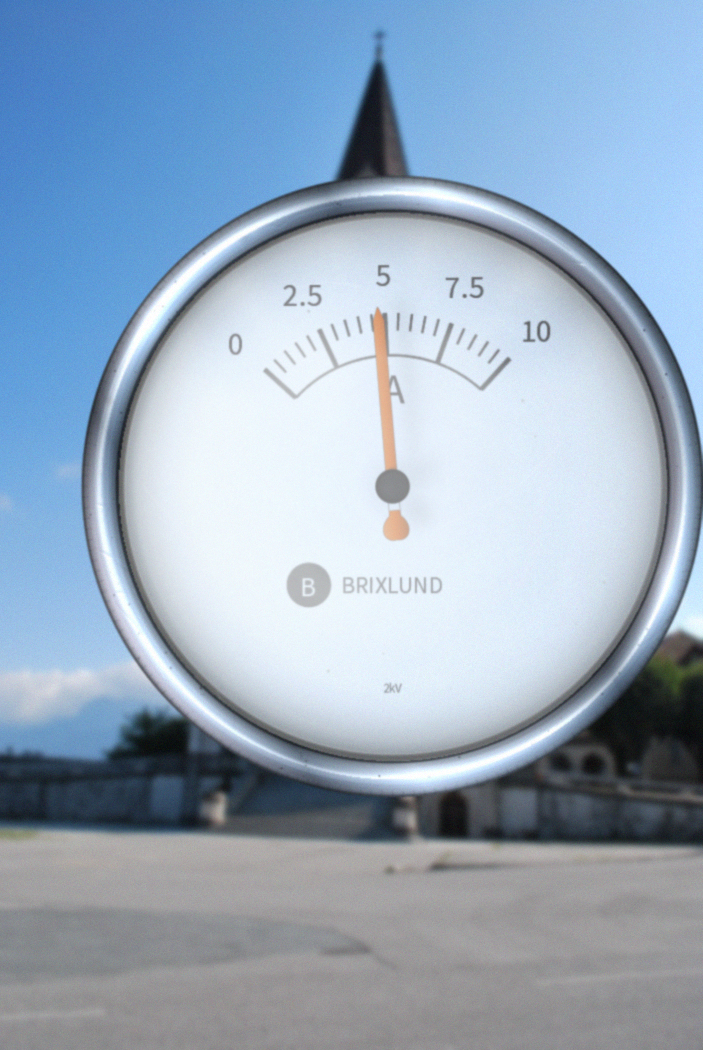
4.75 A
